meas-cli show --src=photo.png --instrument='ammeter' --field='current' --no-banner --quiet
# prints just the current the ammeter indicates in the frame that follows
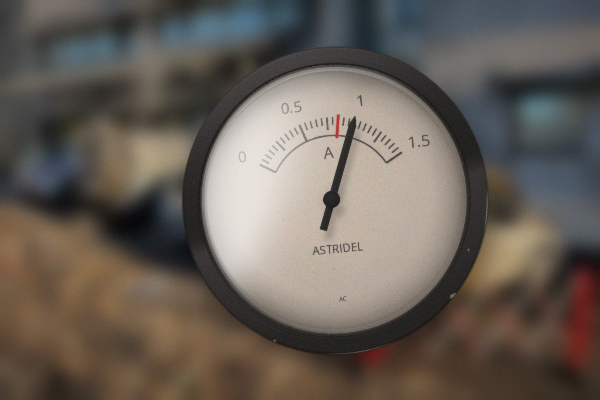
1 A
